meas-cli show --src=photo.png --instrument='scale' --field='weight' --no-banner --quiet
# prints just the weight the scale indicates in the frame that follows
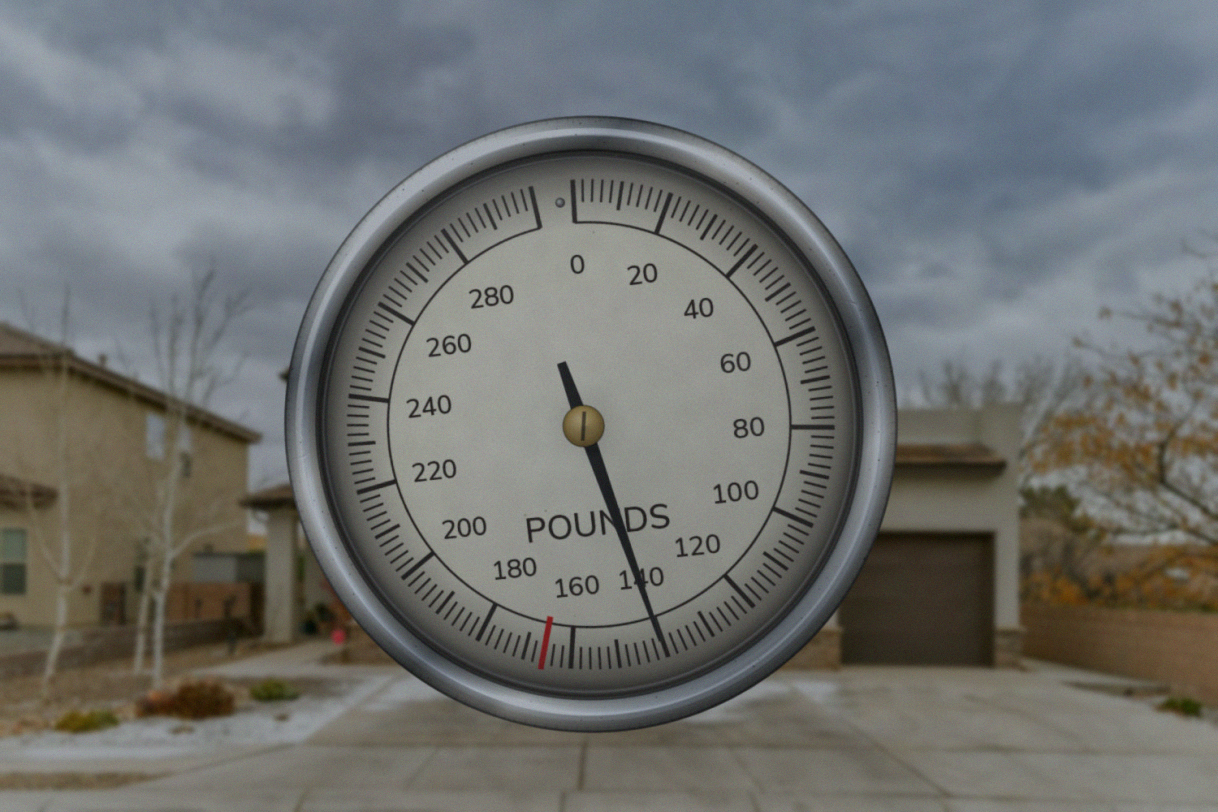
140 lb
